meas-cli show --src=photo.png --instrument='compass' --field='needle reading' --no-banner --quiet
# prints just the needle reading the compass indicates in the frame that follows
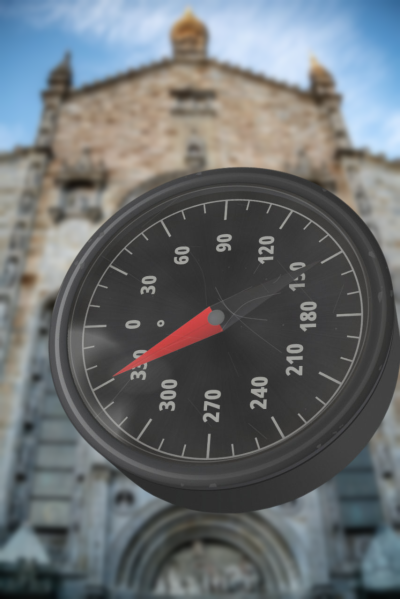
330 °
